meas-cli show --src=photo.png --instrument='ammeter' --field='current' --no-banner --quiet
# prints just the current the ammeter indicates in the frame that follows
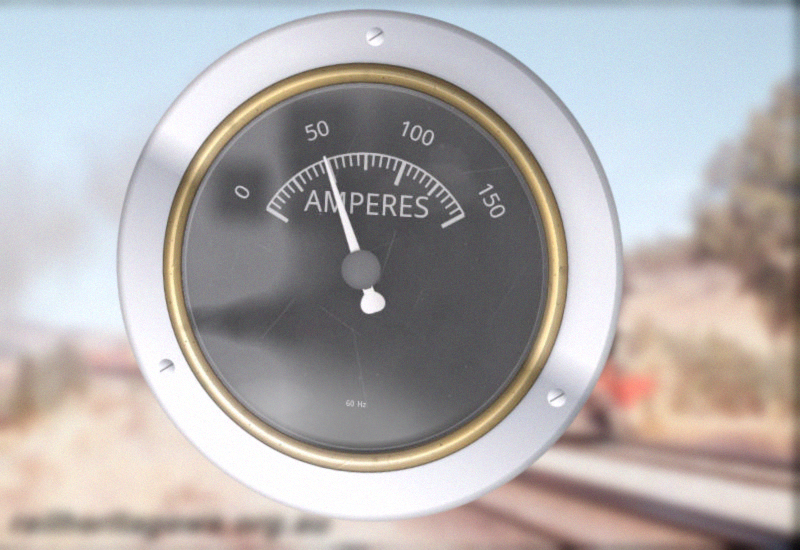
50 A
